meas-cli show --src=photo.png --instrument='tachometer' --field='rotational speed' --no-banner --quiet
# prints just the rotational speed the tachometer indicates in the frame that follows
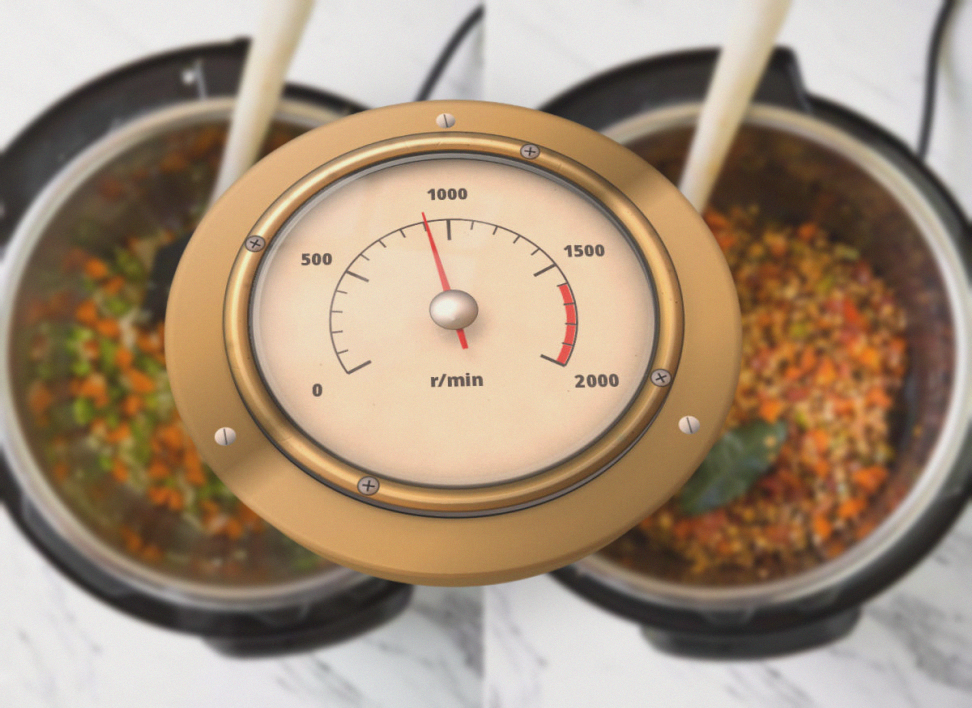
900 rpm
